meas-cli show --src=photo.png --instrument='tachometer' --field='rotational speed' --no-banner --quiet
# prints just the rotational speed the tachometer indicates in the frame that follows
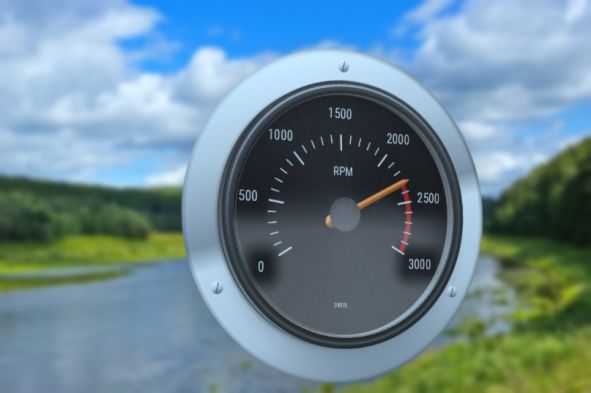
2300 rpm
